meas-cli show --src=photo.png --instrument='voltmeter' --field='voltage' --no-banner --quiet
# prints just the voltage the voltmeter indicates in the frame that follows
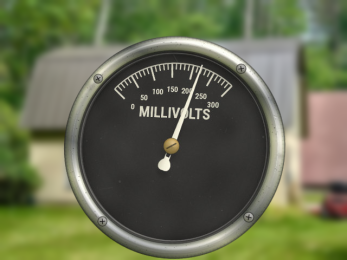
220 mV
